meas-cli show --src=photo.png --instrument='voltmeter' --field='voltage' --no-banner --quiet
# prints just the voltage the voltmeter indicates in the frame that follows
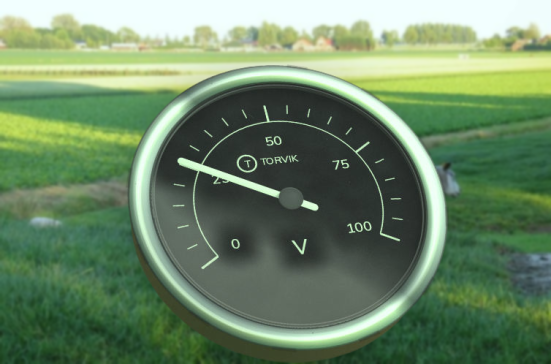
25 V
